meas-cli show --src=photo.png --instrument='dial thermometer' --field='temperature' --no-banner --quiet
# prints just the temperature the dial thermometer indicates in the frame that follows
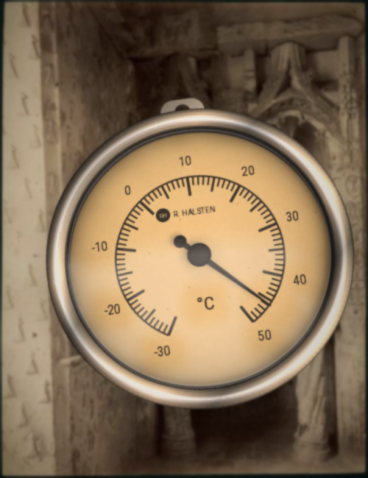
46 °C
